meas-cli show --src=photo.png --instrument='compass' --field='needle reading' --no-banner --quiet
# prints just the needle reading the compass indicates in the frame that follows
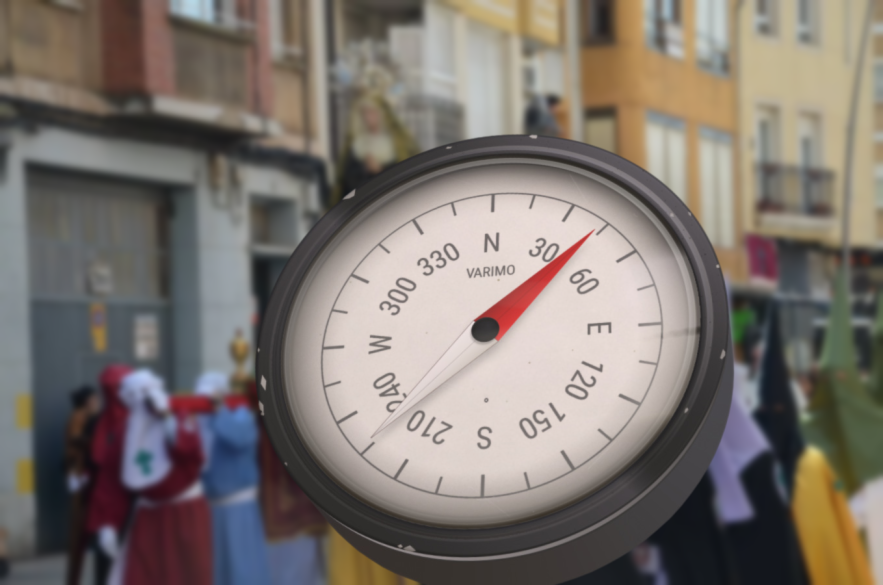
45 °
